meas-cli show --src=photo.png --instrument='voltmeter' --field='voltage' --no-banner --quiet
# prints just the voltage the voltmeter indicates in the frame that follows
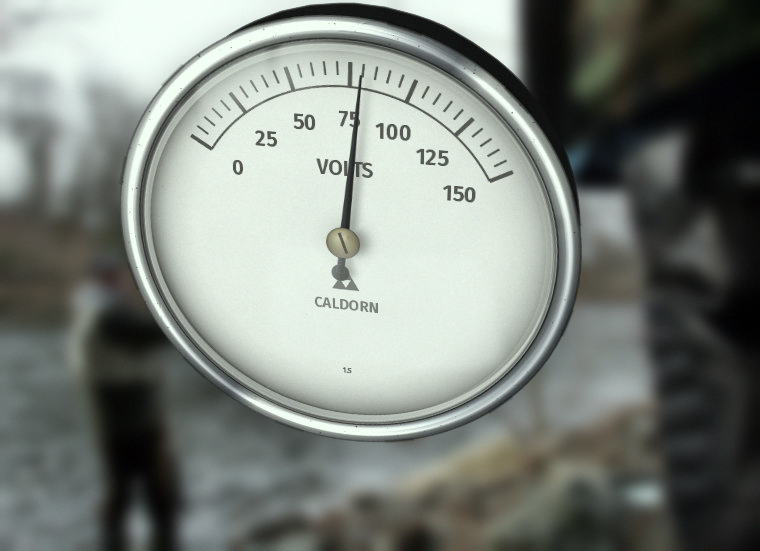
80 V
